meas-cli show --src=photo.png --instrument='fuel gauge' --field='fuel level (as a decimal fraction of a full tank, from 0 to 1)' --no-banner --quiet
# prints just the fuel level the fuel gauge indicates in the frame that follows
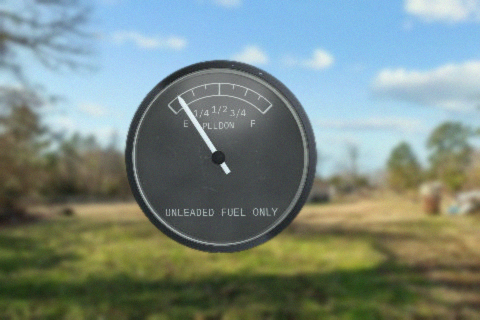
0.125
